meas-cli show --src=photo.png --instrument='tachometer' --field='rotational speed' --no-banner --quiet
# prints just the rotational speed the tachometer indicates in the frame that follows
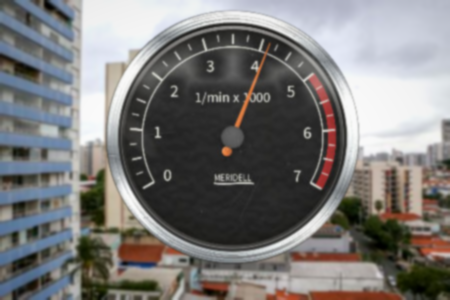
4125 rpm
